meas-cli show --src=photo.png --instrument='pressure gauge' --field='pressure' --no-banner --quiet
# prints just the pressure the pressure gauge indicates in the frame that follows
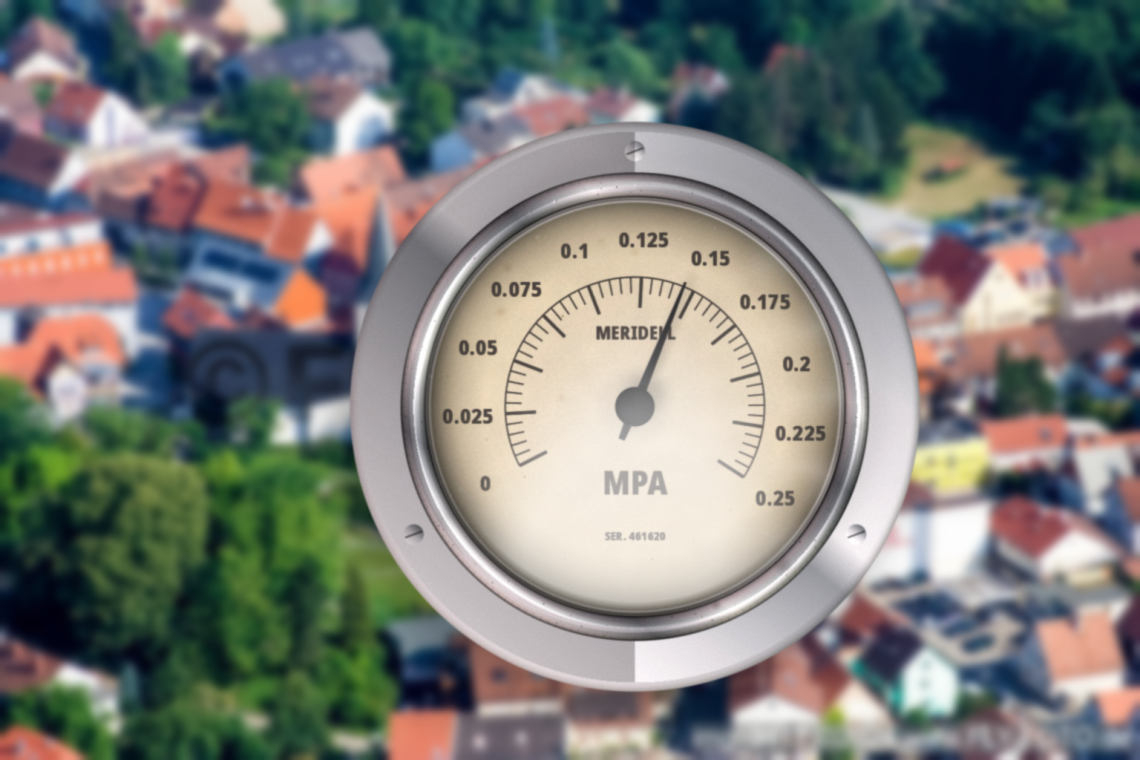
0.145 MPa
